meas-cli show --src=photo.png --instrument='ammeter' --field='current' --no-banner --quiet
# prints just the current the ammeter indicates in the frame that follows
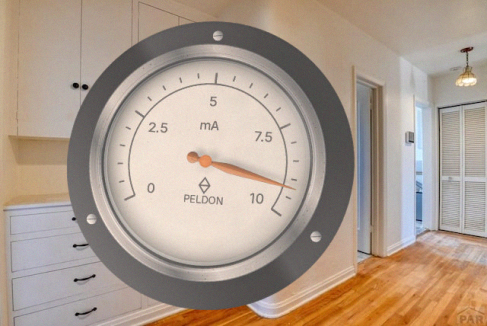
9.25 mA
